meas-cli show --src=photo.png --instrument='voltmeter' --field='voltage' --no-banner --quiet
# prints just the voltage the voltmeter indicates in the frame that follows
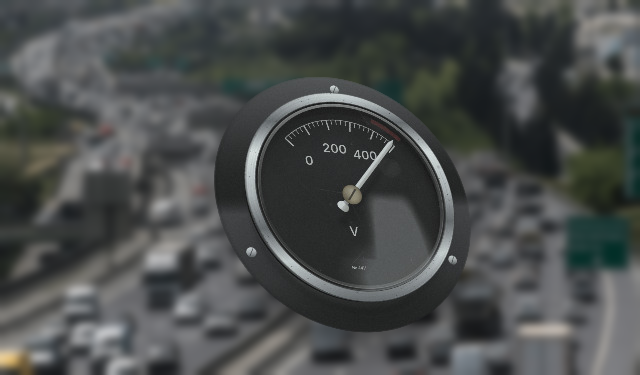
480 V
